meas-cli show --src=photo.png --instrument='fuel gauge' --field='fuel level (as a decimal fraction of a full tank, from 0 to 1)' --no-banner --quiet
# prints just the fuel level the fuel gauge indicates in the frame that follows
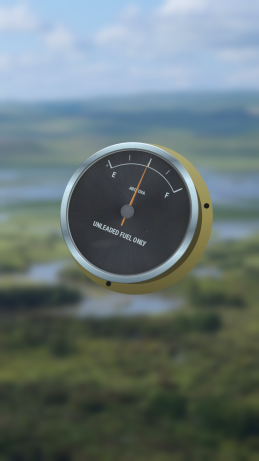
0.5
